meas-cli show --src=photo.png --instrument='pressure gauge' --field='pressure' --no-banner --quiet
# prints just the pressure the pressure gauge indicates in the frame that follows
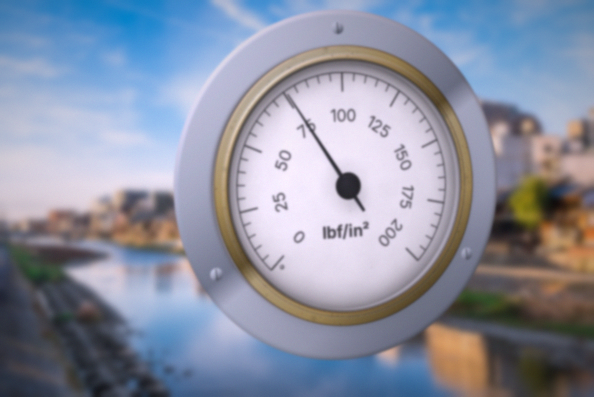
75 psi
